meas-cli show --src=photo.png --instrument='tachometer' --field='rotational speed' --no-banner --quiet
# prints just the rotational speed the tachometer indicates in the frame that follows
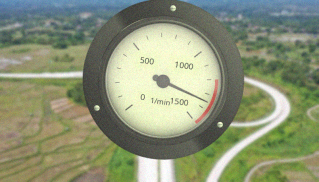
1350 rpm
